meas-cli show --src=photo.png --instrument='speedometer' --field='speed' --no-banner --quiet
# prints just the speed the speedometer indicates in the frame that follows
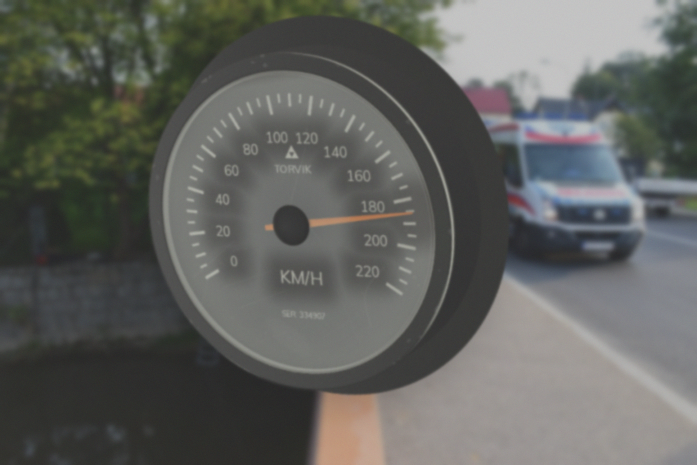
185 km/h
